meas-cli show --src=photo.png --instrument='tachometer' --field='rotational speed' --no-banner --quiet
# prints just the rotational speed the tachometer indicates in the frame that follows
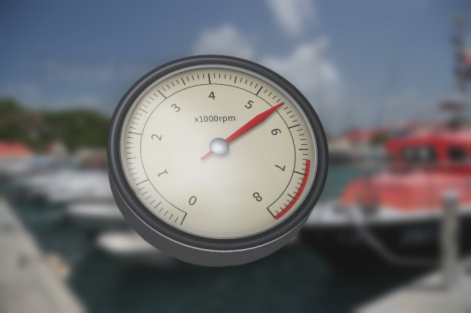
5500 rpm
